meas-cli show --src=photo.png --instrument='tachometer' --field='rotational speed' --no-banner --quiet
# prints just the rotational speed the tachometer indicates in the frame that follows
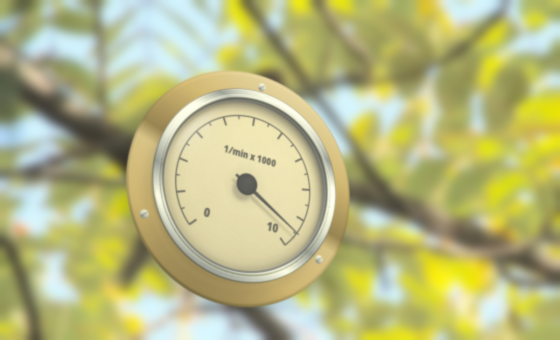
9500 rpm
